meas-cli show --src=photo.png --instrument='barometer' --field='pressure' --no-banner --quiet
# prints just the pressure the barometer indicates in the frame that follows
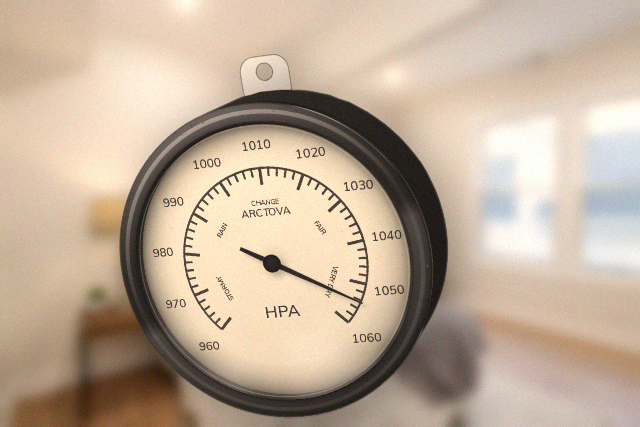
1054 hPa
